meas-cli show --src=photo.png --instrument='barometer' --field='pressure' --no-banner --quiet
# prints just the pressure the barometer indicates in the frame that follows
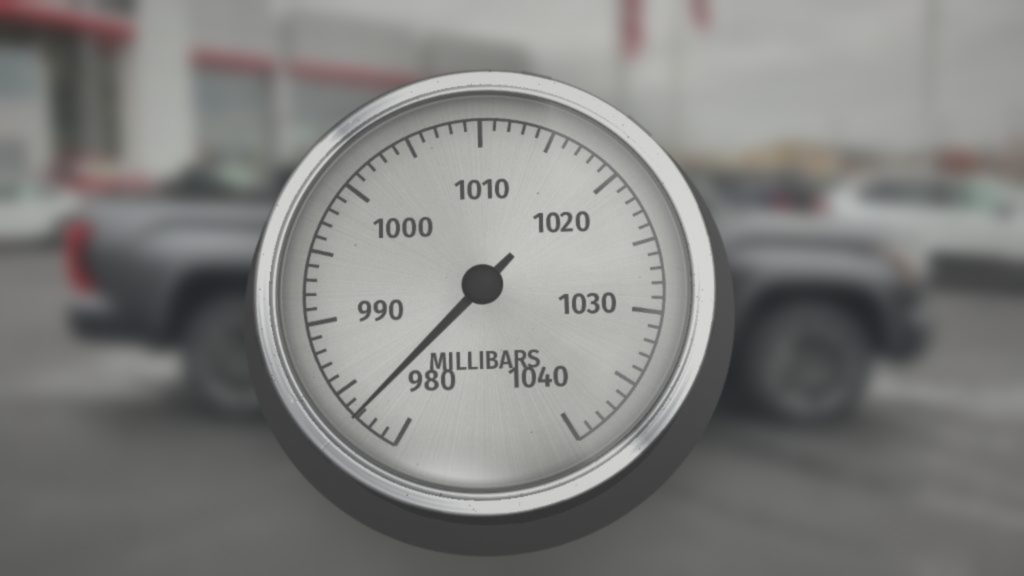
983 mbar
